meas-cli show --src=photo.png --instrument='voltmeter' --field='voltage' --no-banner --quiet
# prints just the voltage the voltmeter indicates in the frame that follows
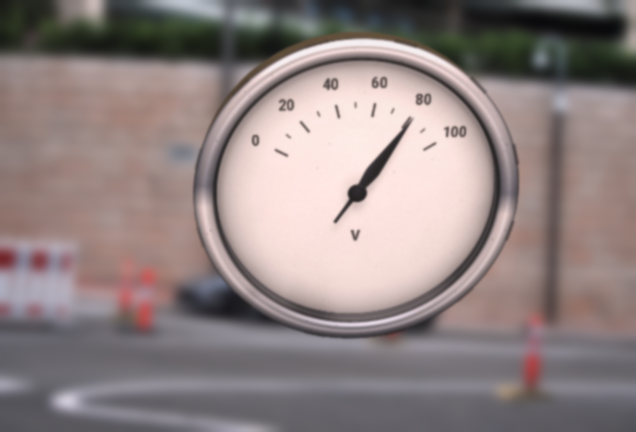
80 V
